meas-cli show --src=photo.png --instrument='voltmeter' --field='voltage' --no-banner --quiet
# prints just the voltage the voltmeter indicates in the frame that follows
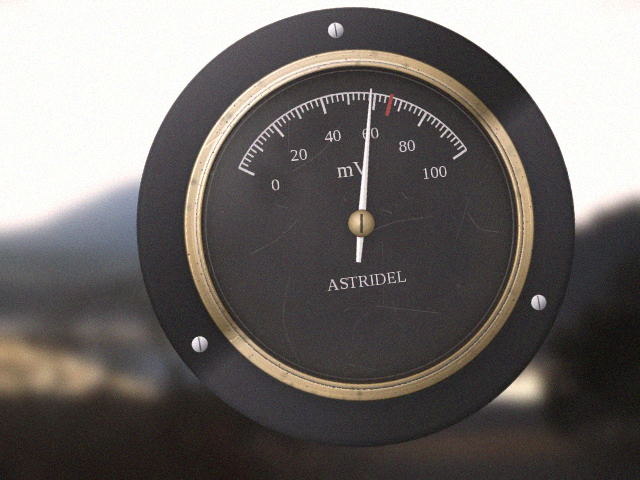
58 mV
